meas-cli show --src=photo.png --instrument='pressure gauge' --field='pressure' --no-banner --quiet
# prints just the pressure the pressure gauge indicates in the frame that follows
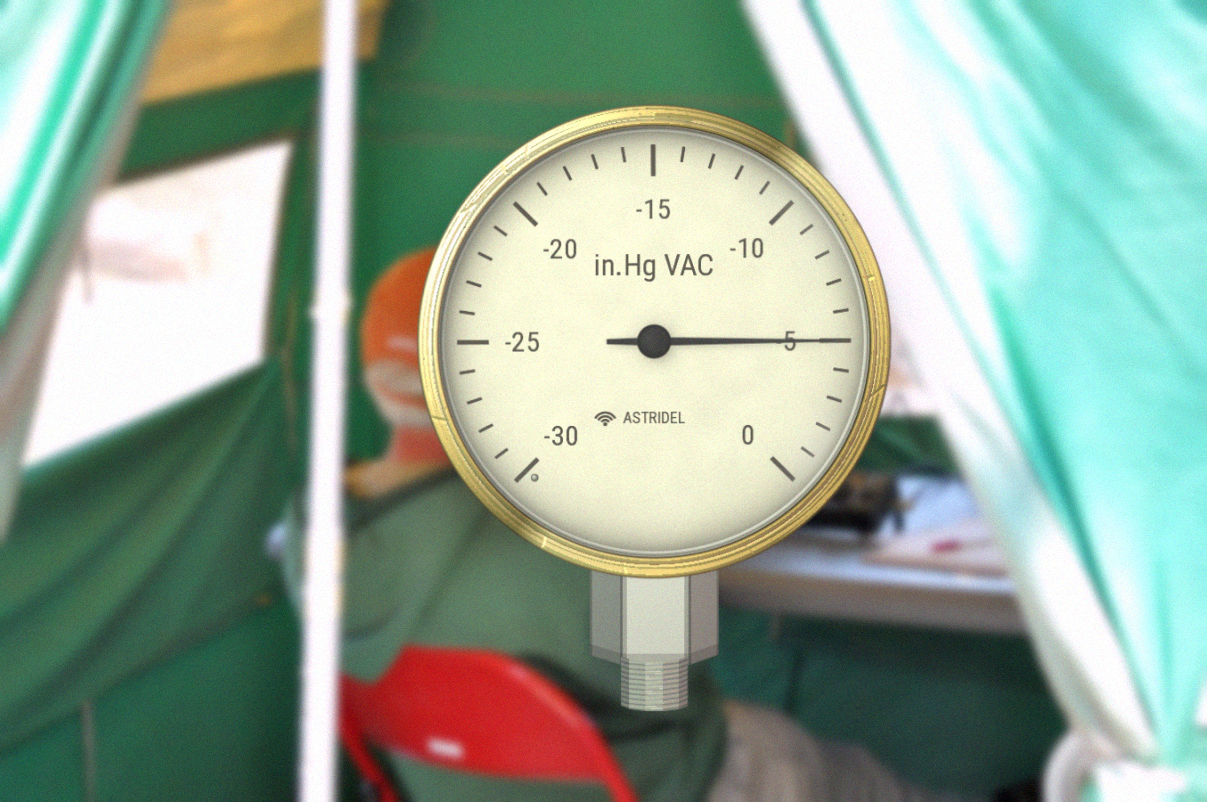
-5 inHg
